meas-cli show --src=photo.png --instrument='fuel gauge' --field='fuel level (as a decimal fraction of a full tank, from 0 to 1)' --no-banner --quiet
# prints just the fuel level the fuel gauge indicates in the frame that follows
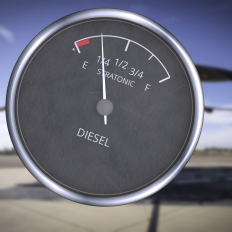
0.25
